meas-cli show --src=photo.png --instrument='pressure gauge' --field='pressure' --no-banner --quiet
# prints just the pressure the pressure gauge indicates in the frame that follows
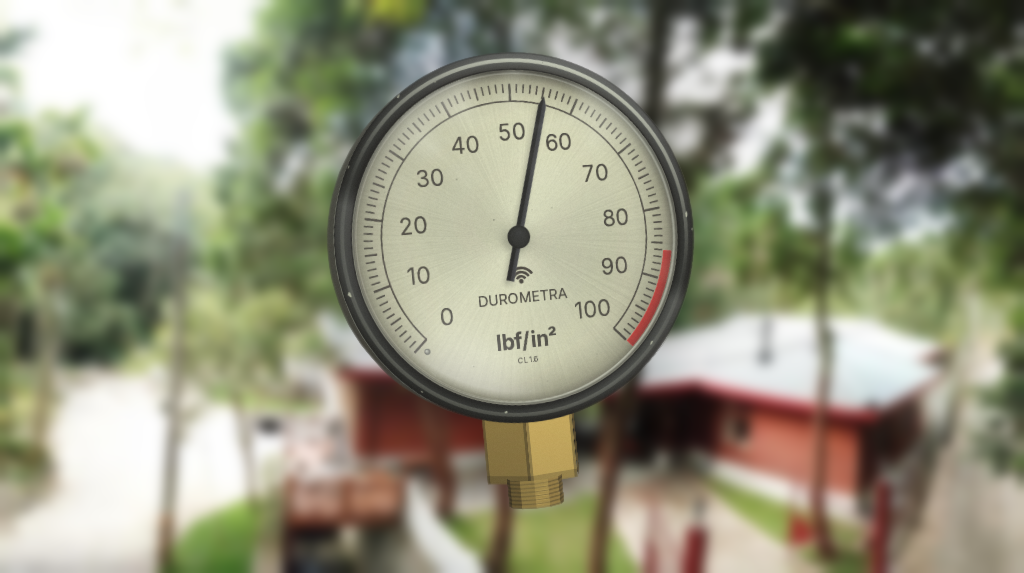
55 psi
